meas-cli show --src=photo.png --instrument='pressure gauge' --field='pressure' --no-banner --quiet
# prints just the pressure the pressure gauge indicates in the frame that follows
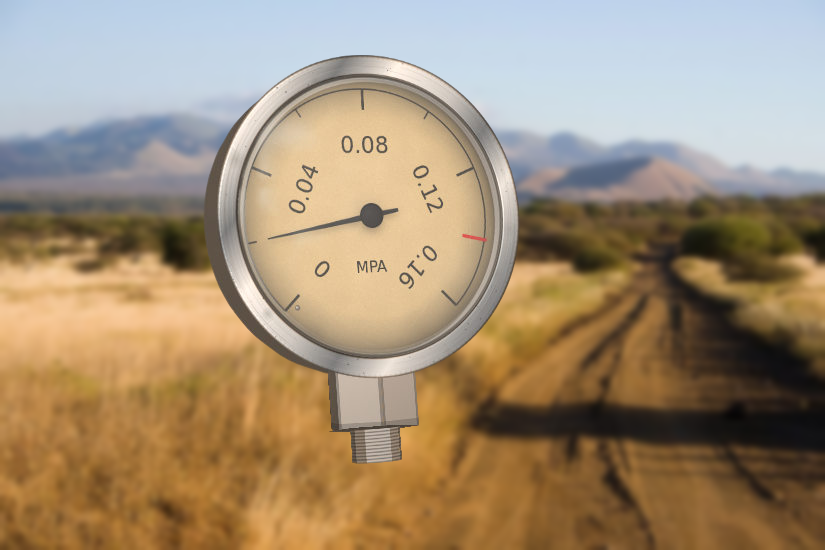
0.02 MPa
